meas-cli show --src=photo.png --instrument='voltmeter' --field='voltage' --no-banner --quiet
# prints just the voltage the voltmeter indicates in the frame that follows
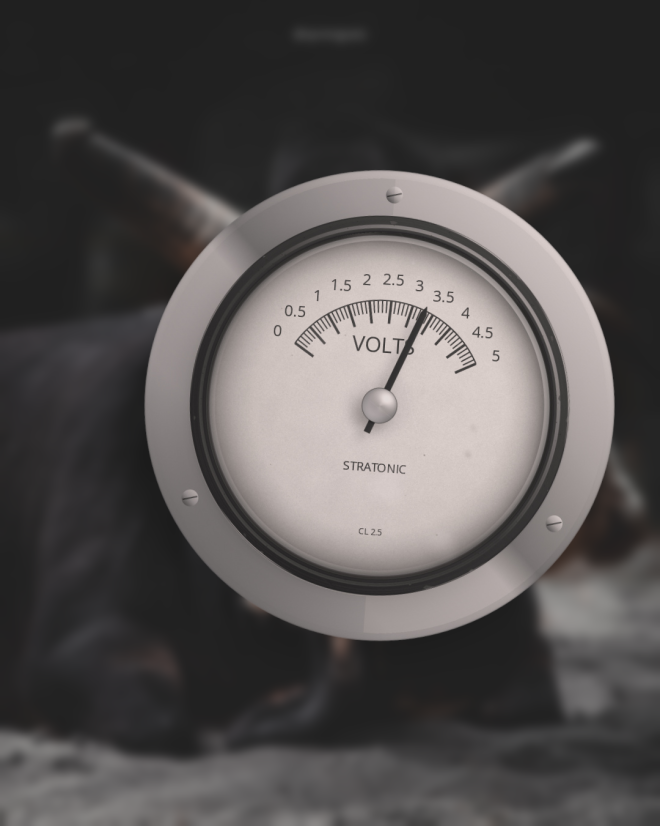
3.3 V
